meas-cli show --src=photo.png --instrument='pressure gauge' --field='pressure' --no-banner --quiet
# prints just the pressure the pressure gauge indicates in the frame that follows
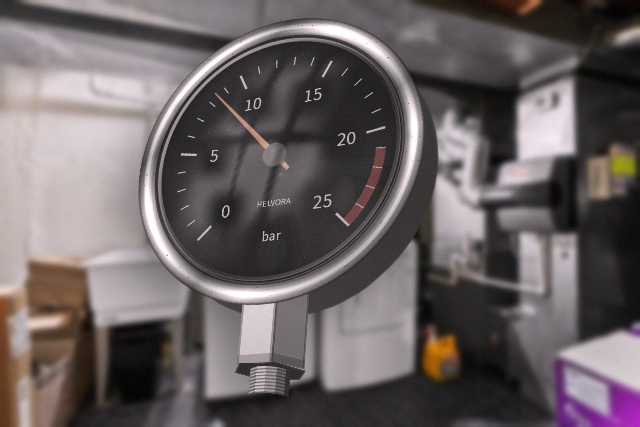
8.5 bar
